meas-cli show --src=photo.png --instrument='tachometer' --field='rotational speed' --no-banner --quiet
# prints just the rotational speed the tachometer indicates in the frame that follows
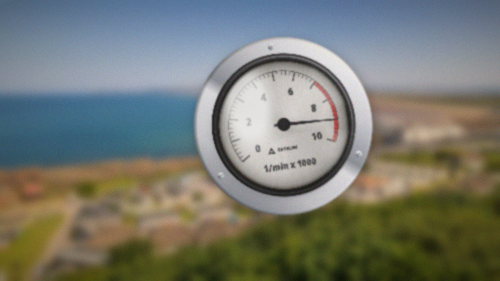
9000 rpm
